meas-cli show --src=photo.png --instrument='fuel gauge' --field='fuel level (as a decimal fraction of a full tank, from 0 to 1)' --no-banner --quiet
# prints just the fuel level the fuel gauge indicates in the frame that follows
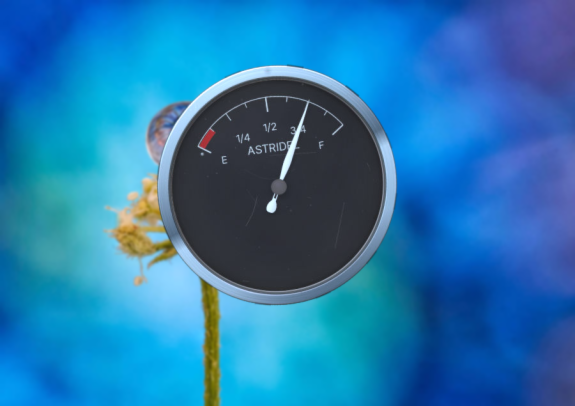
0.75
